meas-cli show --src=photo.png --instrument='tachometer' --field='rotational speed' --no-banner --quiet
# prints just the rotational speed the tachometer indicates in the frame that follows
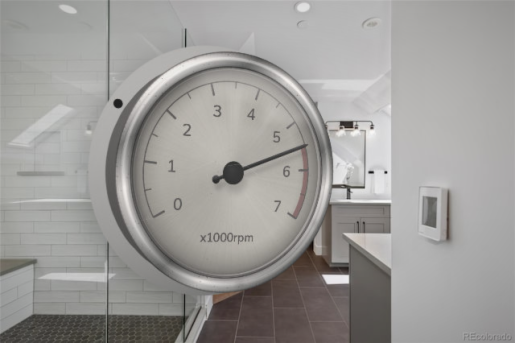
5500 rpm
